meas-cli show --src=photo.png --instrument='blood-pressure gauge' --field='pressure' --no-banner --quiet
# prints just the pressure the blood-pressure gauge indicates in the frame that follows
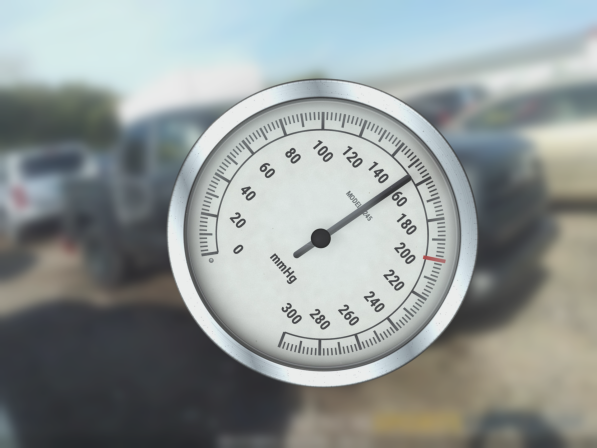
154 mmHg
